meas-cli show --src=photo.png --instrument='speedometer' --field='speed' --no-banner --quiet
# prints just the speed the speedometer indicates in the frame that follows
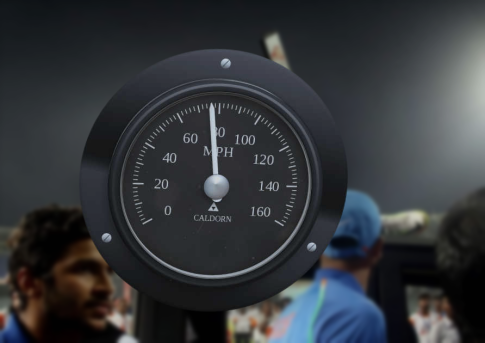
76 mph
